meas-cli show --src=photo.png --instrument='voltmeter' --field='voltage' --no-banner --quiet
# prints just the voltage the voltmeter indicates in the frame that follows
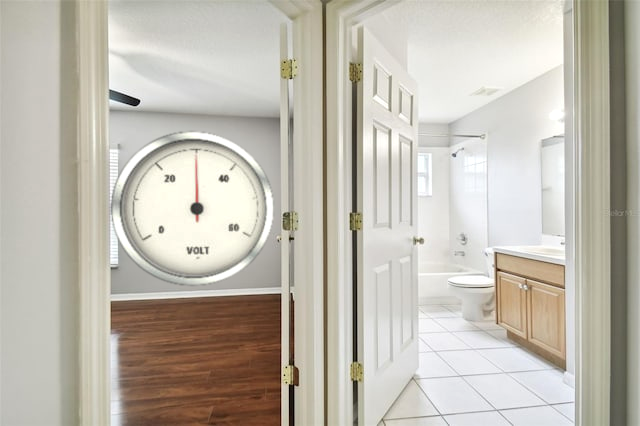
30 V
